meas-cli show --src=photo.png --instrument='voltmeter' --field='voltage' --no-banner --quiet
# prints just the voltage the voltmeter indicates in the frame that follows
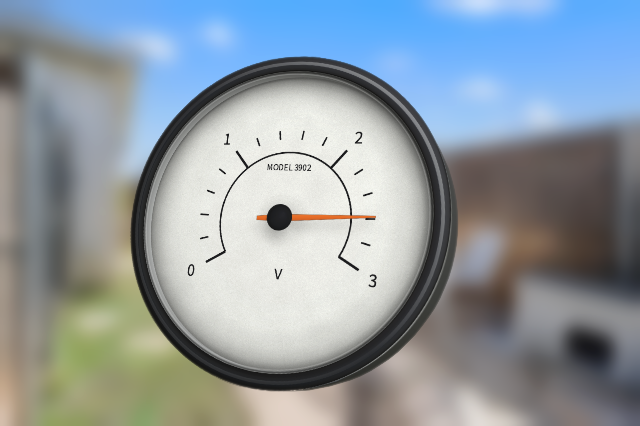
2.6 V
